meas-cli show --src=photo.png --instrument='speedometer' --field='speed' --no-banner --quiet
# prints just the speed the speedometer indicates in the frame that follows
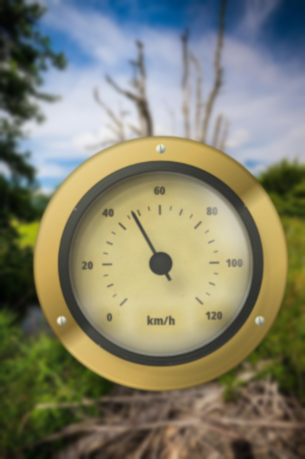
47.5 km/h
